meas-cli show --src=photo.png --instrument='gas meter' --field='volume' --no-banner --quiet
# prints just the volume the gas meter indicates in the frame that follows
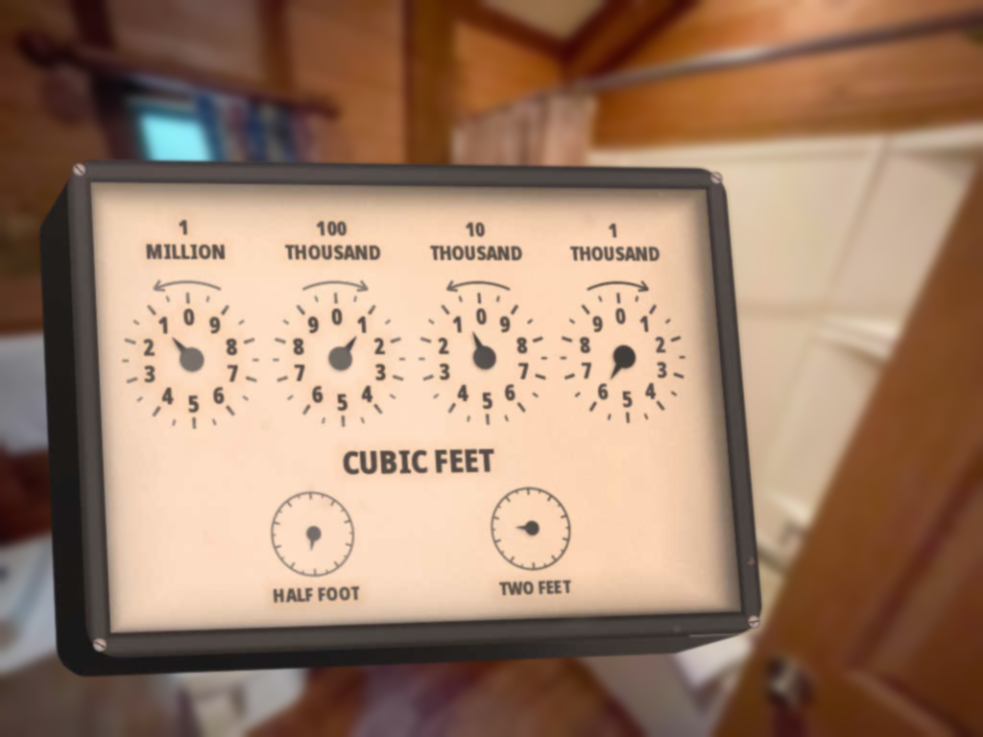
110600 ft³
